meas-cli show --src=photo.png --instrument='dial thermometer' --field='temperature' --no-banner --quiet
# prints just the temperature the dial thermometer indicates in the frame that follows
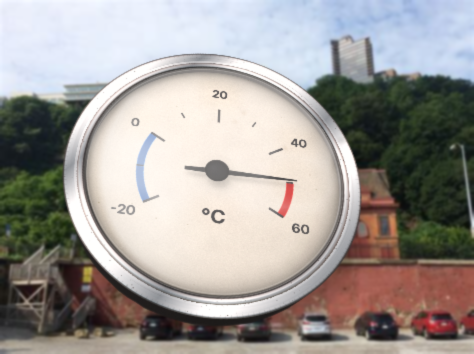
50 °C
